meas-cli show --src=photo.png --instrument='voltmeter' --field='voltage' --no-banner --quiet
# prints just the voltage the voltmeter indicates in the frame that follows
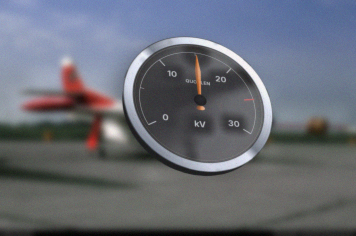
15 kV
